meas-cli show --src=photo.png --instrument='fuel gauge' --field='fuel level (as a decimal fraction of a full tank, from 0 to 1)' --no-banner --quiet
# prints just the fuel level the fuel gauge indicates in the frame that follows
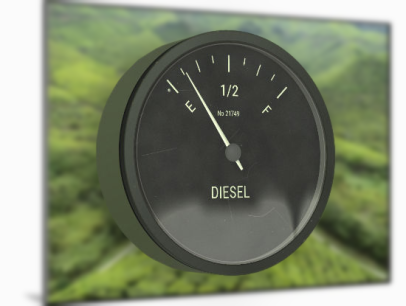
0.125
